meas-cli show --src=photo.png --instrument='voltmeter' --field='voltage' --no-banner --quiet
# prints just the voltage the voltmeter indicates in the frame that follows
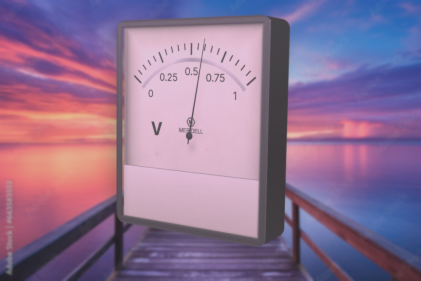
0.6 V
